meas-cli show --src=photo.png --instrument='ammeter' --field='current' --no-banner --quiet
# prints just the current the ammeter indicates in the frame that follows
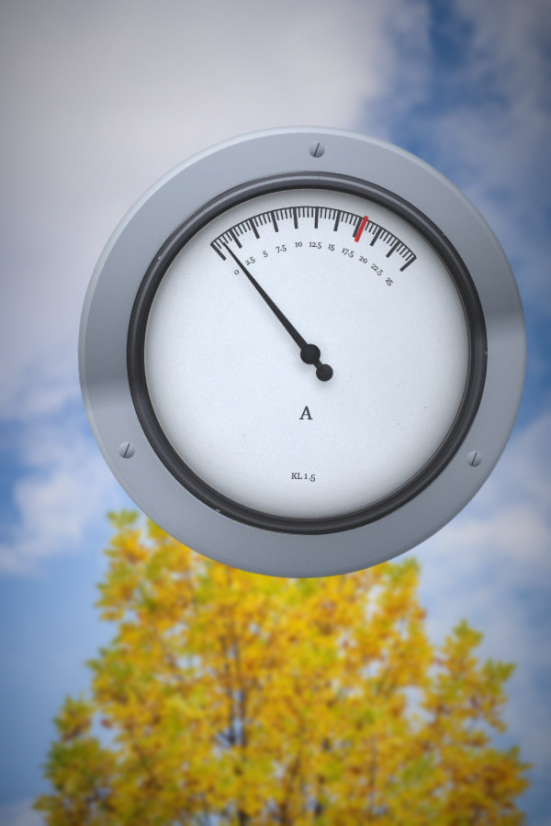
1 A
